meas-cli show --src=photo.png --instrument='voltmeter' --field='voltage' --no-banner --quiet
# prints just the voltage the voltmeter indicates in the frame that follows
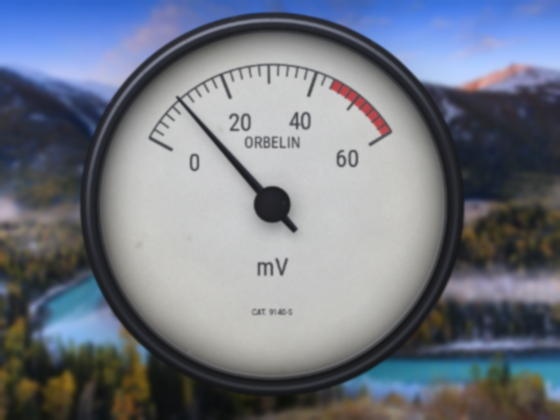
10 mV
